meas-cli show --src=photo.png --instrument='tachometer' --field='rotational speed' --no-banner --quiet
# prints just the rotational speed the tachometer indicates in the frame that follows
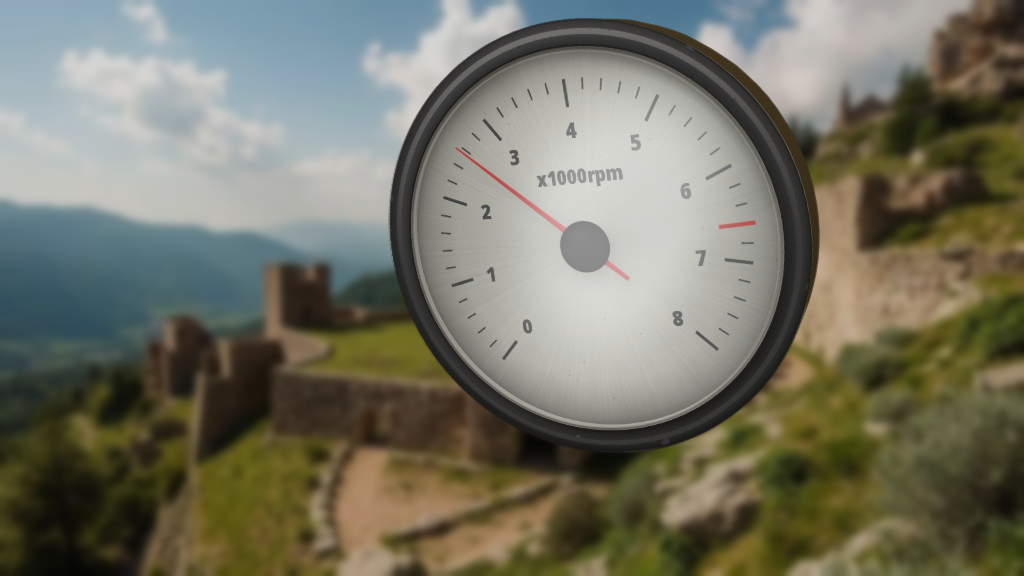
2600 rpm
